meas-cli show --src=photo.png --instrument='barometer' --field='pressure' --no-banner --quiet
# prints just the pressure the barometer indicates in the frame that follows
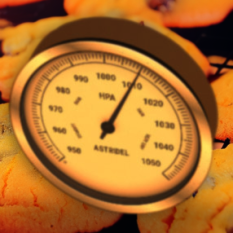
1010 hPa
